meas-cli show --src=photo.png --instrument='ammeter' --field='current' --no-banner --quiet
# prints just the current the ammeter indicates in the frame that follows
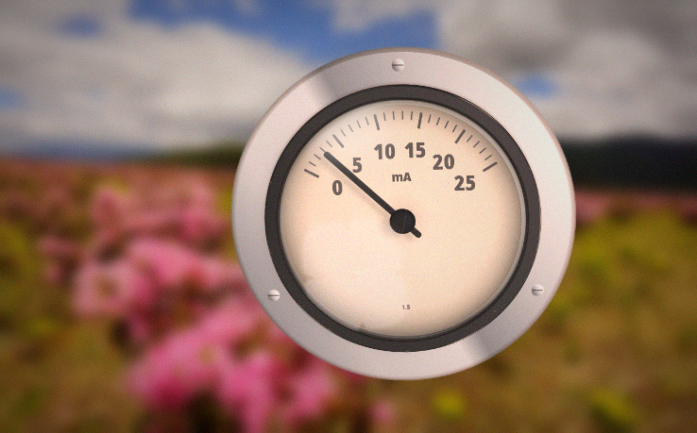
3 mA
